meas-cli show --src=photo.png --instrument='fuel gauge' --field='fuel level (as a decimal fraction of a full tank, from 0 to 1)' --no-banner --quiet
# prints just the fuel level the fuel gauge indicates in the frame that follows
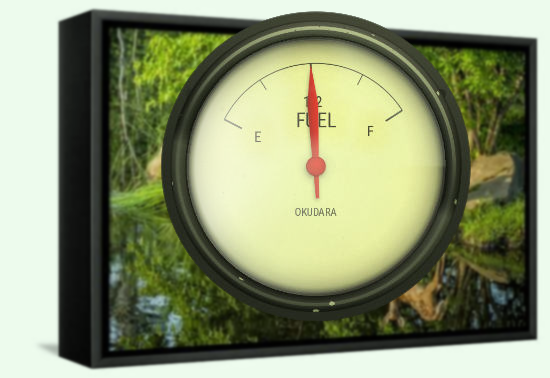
0.5
